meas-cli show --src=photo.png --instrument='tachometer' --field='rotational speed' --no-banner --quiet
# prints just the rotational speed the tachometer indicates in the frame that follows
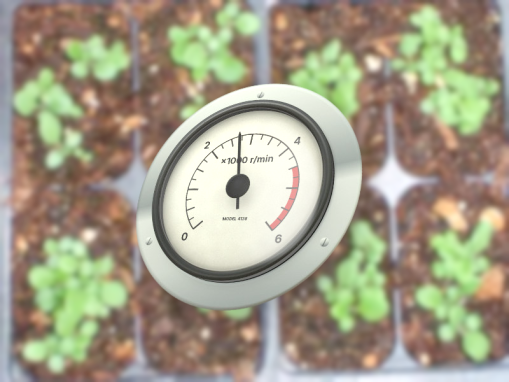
2750 rpm
